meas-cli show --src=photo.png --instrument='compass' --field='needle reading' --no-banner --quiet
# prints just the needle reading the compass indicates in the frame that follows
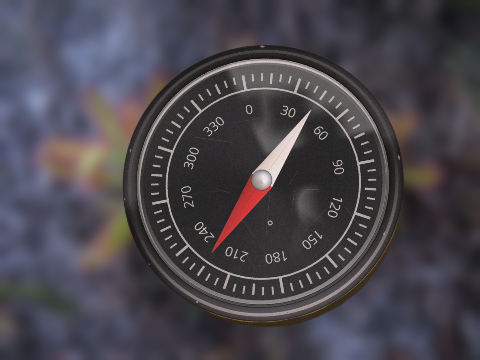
225 °
